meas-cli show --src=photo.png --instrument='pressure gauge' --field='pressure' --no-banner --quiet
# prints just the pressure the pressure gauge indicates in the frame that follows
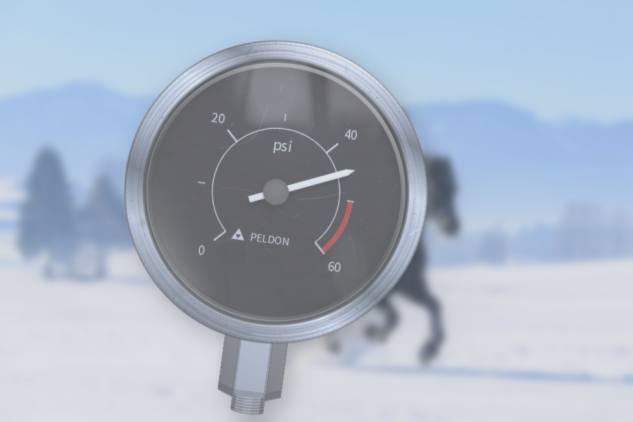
45 psi
